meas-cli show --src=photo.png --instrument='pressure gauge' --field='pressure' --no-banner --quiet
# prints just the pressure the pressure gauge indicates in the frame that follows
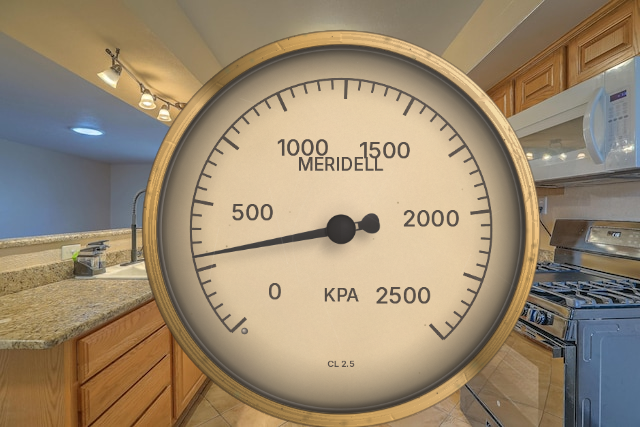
300 kPa
